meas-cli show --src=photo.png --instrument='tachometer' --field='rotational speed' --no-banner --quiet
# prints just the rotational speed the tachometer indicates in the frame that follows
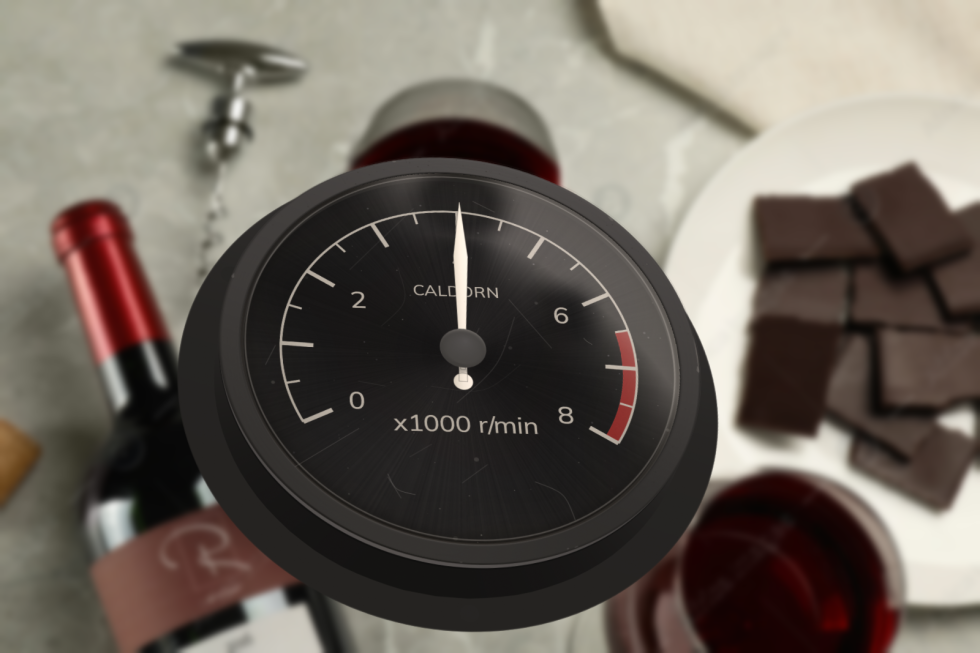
4000 rpm
